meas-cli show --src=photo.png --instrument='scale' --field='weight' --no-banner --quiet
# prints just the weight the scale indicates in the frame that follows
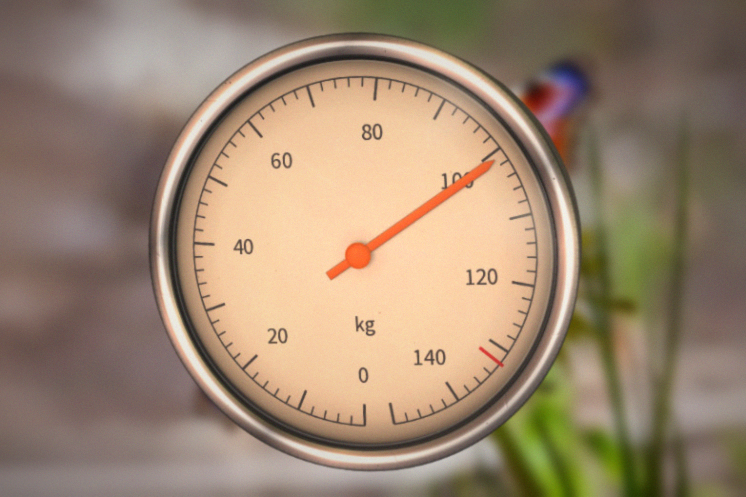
101 kg
